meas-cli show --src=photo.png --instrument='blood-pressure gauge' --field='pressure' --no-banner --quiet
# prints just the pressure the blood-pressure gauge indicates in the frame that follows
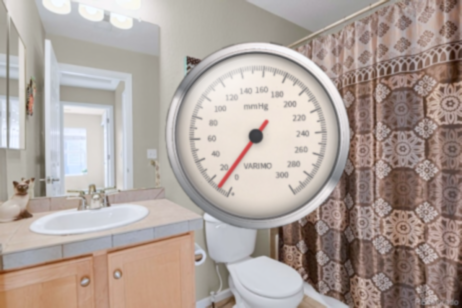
10 mmHg
